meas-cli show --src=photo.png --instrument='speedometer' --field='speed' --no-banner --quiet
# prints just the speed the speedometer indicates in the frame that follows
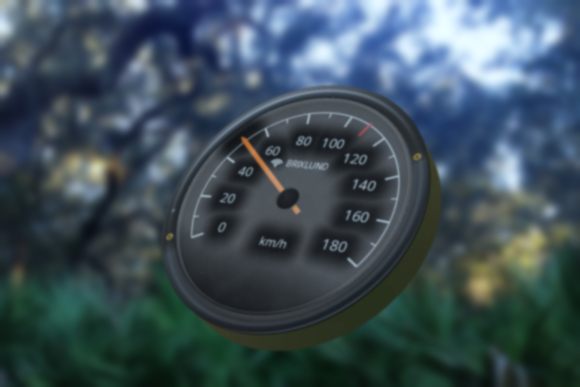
50 km/h
